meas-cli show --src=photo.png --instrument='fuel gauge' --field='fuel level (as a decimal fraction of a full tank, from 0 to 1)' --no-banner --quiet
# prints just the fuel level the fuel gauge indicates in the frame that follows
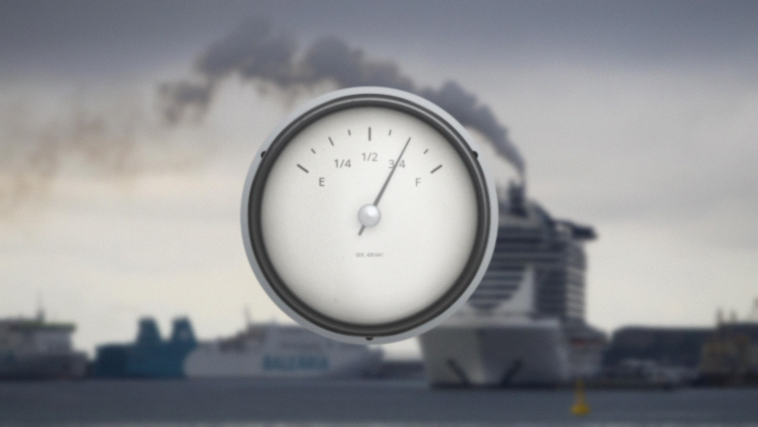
0.75
